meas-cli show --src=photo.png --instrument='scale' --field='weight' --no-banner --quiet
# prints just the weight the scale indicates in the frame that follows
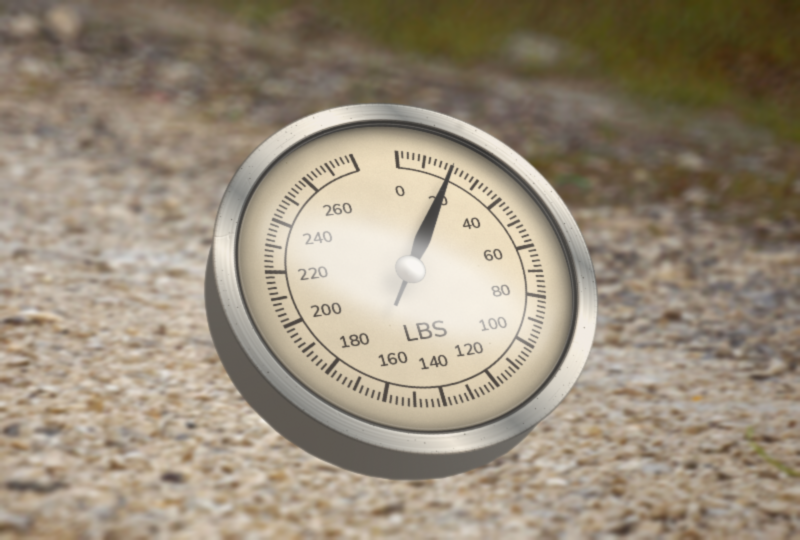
20 lb
